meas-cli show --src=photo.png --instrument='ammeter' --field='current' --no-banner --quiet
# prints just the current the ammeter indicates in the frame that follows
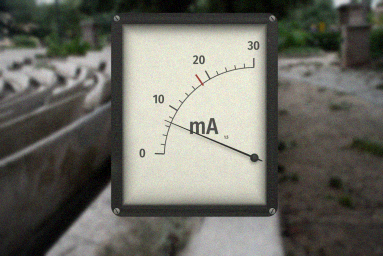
7 mA
